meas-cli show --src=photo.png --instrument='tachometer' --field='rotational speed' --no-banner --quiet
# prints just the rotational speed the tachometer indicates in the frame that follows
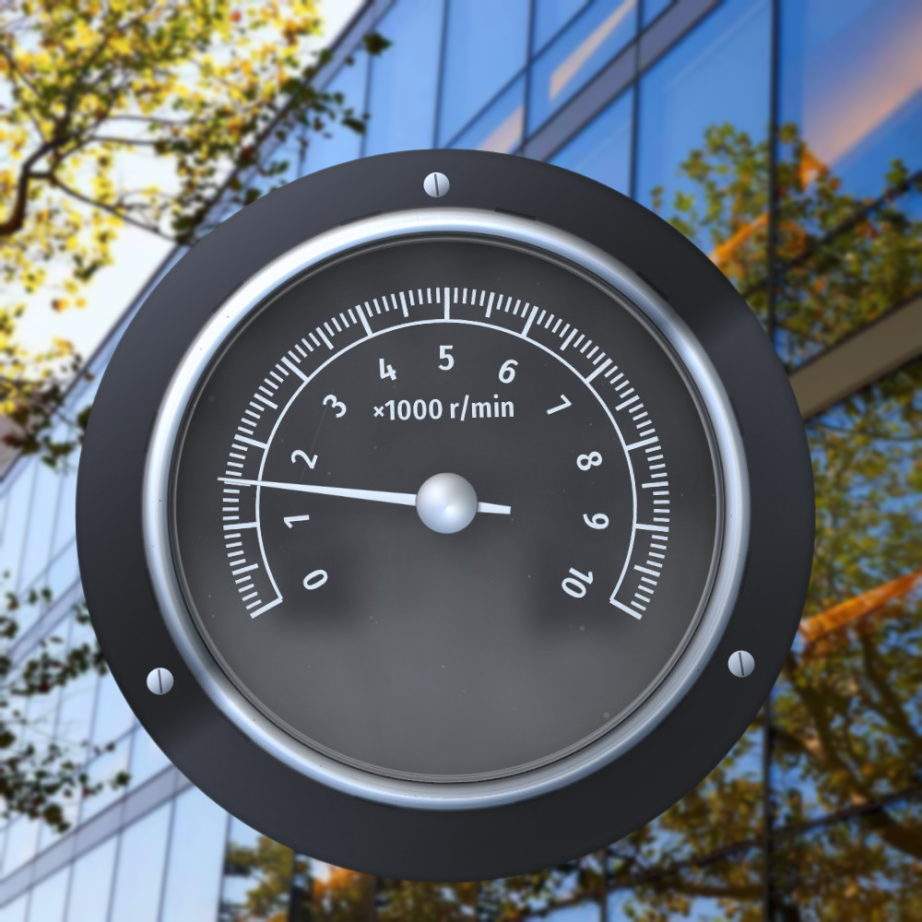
1500 rpm
